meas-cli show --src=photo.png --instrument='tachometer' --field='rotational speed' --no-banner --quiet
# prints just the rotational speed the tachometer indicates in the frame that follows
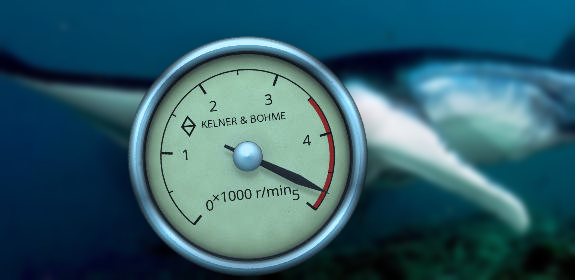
4750 rpm
